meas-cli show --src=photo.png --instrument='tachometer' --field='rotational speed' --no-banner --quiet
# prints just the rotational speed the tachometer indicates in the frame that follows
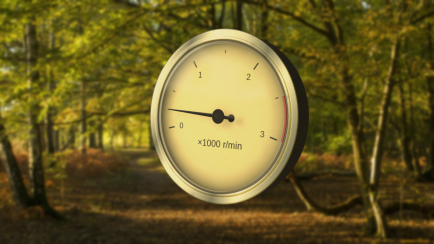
250 rpm
